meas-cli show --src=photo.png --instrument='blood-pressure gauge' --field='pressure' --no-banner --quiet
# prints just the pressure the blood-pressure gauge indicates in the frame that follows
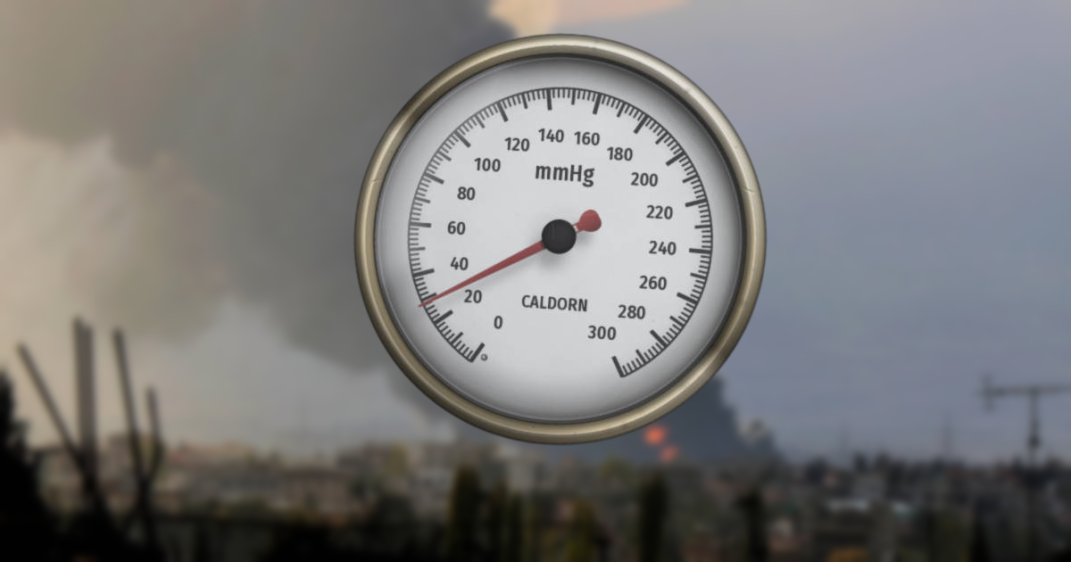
28 mmHg
